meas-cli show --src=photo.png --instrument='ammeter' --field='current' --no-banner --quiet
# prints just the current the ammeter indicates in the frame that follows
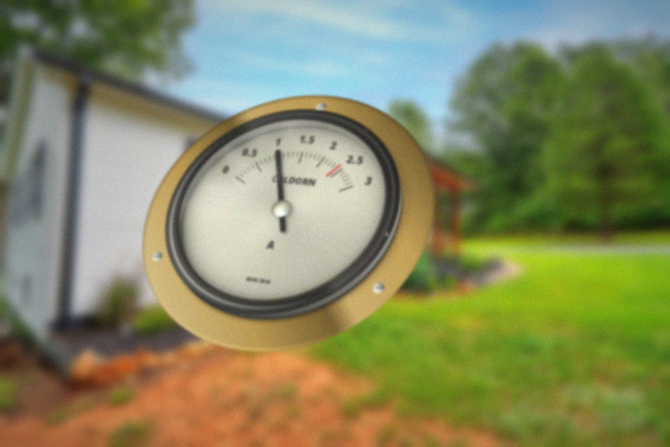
1 A
